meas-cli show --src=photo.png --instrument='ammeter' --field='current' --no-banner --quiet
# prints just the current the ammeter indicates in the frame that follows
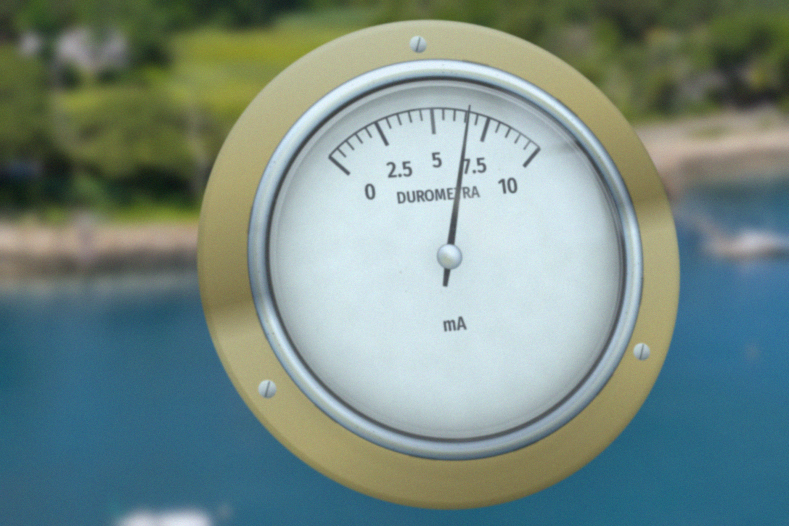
6.5 mA
